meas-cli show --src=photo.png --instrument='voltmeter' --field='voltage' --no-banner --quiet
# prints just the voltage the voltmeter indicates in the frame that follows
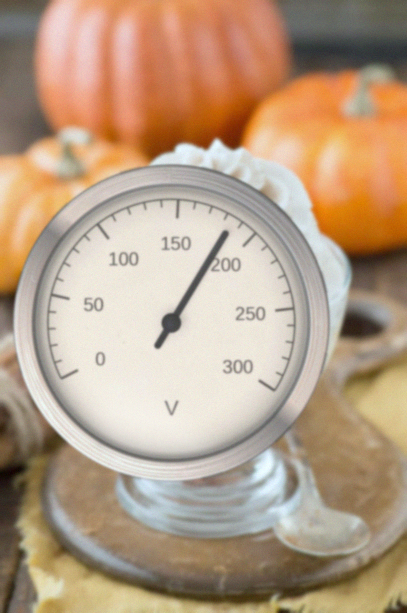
185 V
